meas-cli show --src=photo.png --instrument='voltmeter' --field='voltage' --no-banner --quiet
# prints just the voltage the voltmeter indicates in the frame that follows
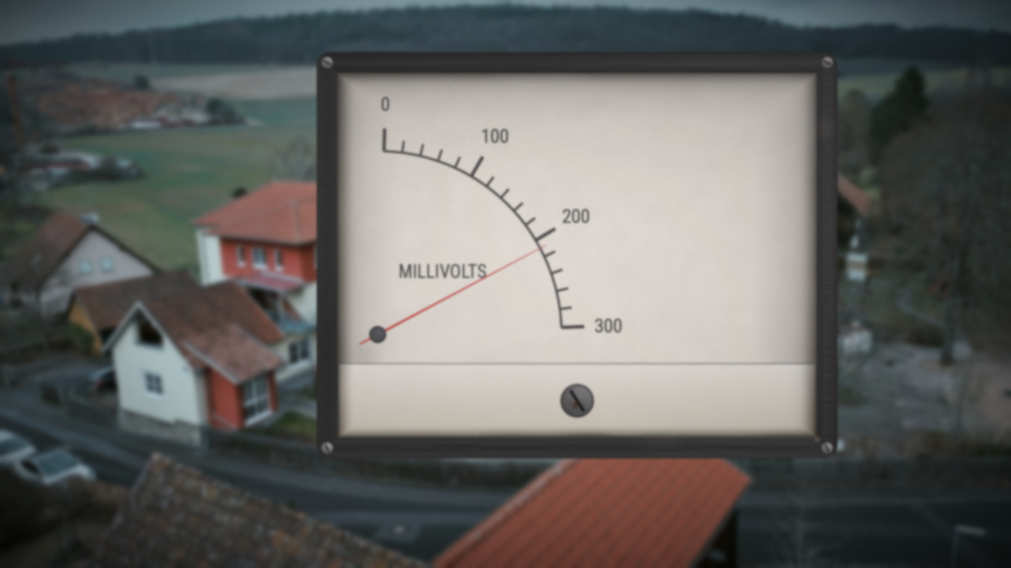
210 mV
